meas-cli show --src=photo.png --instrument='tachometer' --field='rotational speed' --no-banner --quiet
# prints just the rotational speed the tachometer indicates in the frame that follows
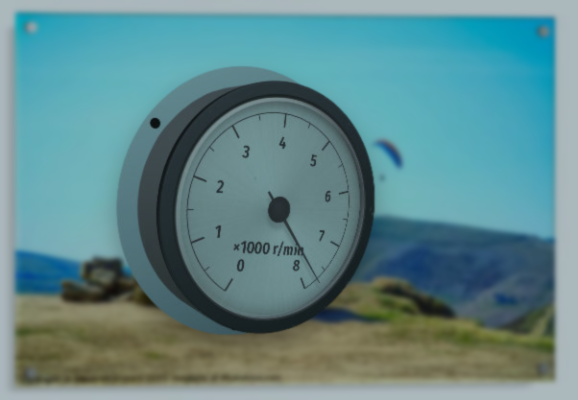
7750 rpm
